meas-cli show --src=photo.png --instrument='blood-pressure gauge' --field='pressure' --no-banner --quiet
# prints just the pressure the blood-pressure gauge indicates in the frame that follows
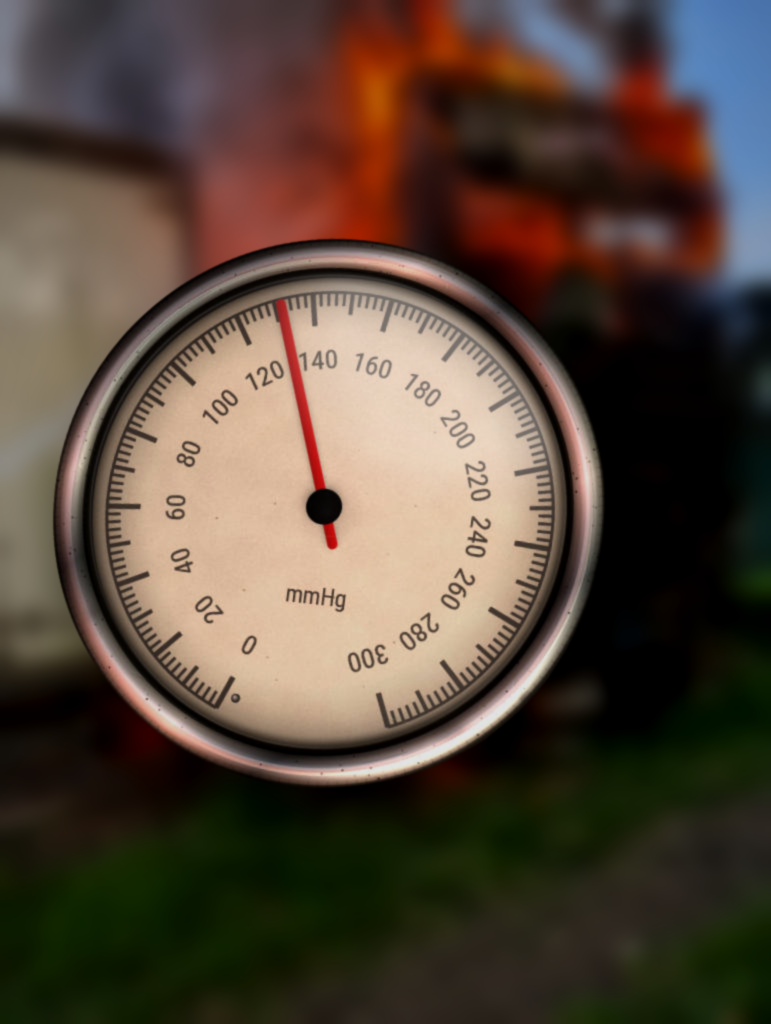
132 mmHg
